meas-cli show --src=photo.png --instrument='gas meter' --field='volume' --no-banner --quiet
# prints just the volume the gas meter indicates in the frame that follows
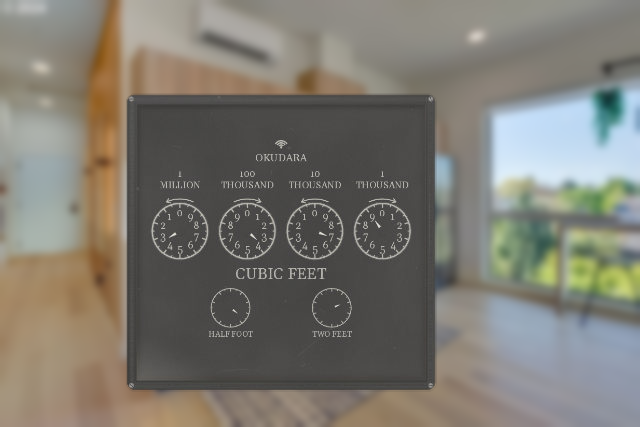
336900 ft³
